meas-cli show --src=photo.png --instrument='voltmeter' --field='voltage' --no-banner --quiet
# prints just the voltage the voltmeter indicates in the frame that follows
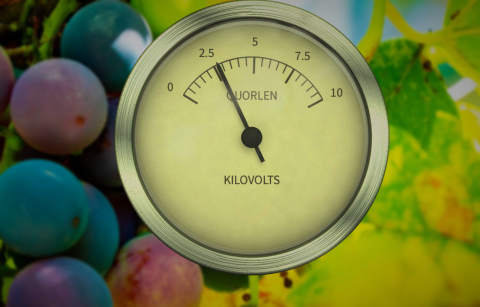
2.75 kV
